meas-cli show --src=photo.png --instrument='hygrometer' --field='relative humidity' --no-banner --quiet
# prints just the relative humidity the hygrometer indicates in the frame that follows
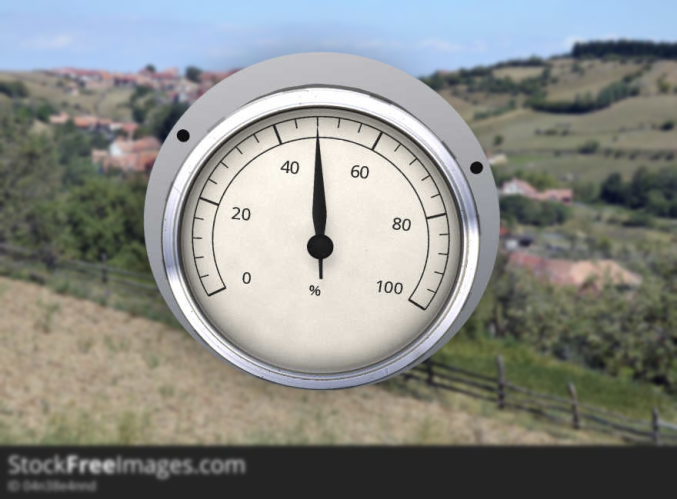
48 %
